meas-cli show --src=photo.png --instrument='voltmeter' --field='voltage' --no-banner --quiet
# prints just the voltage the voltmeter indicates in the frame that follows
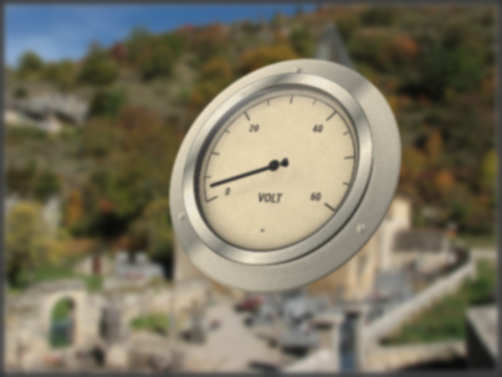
2.5 V
